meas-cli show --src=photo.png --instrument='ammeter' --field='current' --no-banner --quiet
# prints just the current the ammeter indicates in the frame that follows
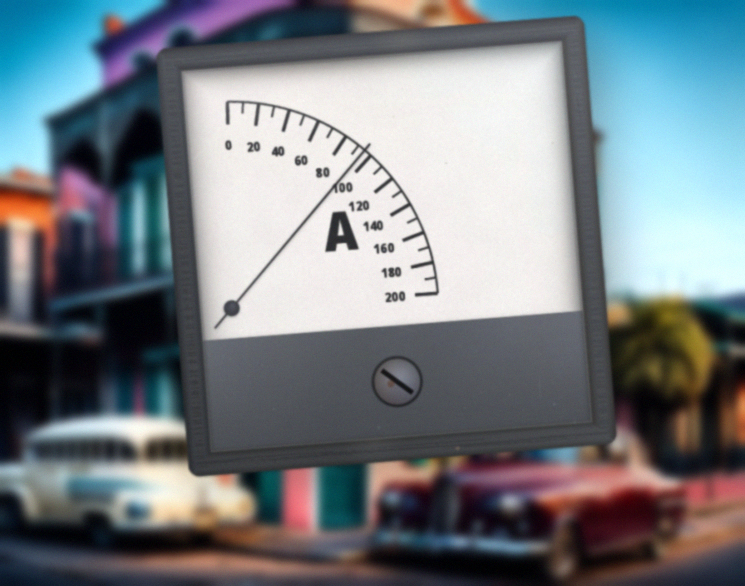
95 A
